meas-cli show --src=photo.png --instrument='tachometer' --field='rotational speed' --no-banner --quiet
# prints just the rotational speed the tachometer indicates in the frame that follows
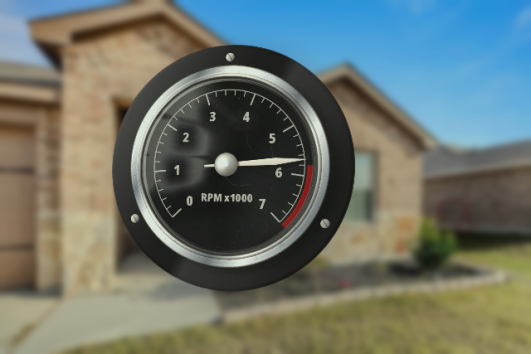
5700 rpm
